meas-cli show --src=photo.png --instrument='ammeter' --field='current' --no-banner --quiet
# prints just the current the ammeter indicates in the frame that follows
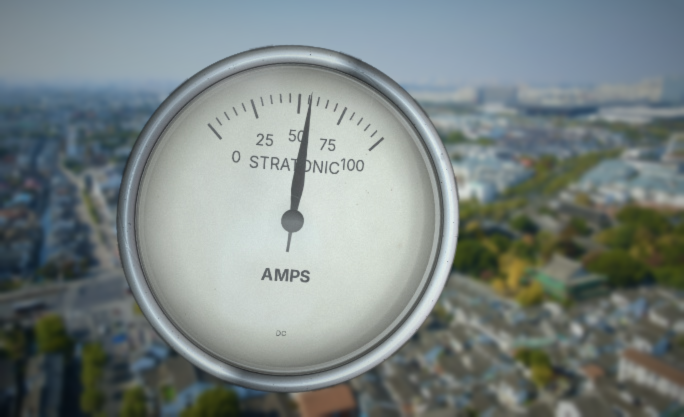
55 A
